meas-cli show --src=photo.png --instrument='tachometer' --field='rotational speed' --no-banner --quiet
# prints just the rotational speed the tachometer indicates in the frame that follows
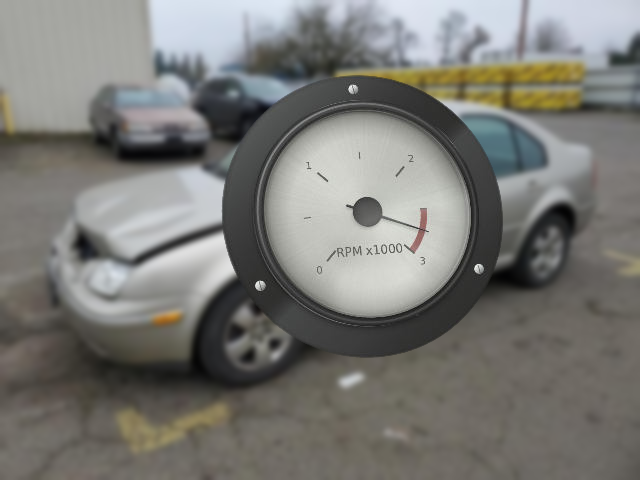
2750 rpm
